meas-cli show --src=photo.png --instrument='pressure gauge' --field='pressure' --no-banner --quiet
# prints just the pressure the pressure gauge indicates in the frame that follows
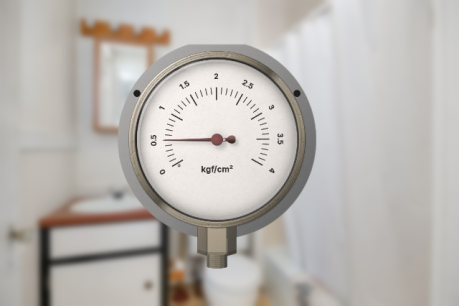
0.5 kg/cm²
